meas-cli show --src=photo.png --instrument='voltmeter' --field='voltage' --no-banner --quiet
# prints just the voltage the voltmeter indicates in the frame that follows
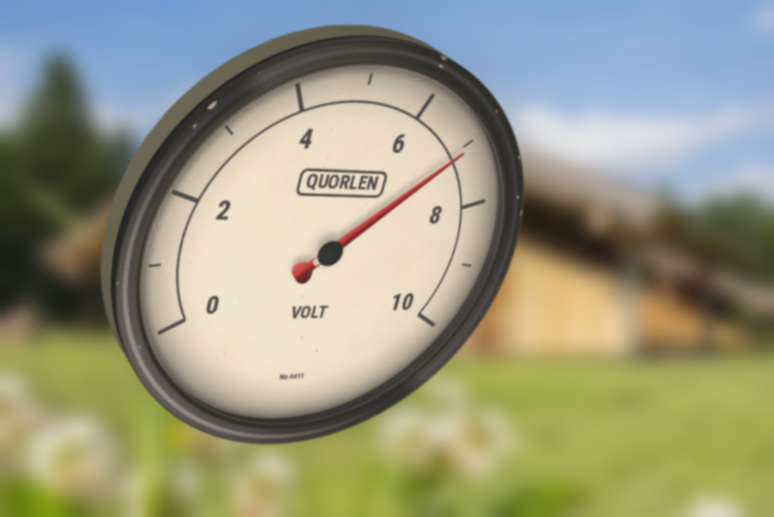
7 V
